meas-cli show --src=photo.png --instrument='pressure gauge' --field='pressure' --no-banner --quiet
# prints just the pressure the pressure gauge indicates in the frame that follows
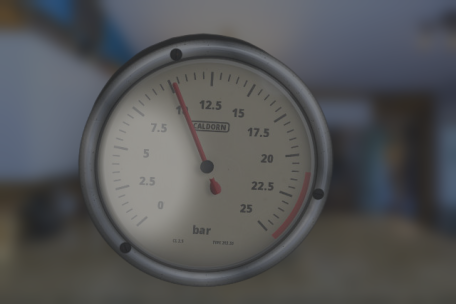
10.25 bar
